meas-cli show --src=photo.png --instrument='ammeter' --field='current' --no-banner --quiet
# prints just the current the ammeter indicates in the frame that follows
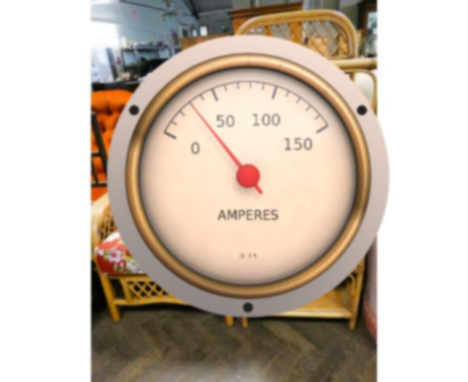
30 A
